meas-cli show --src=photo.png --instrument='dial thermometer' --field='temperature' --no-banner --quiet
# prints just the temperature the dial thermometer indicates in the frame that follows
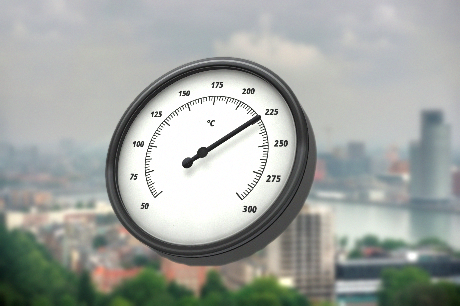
225 °C
